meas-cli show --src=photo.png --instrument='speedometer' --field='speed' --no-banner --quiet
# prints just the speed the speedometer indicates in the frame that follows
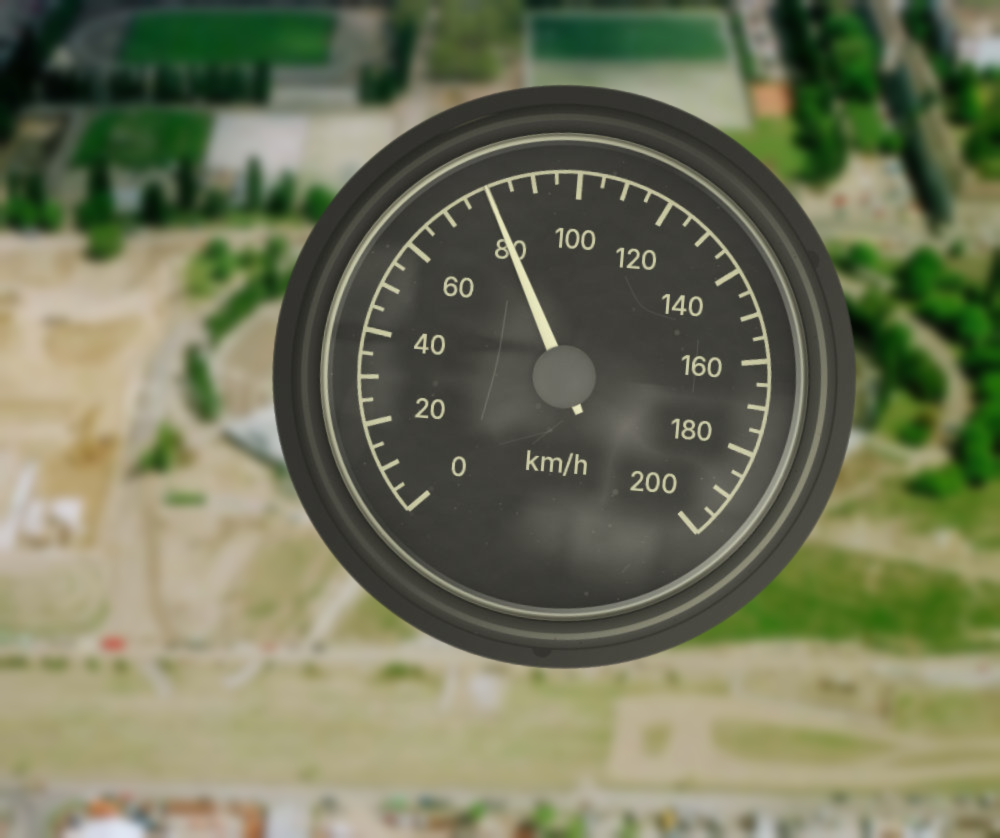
80 km/h
